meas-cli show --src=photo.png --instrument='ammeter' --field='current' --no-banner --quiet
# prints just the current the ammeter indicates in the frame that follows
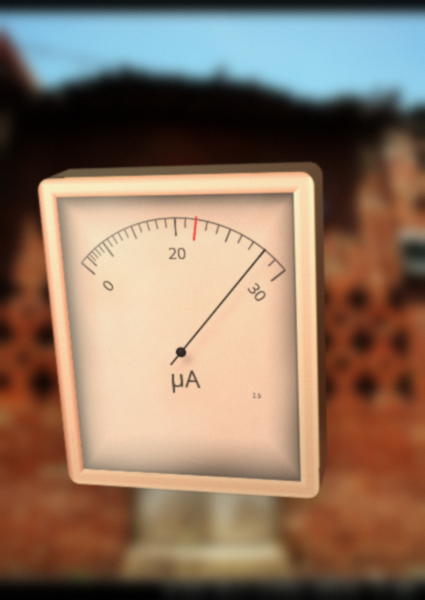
28 µA
